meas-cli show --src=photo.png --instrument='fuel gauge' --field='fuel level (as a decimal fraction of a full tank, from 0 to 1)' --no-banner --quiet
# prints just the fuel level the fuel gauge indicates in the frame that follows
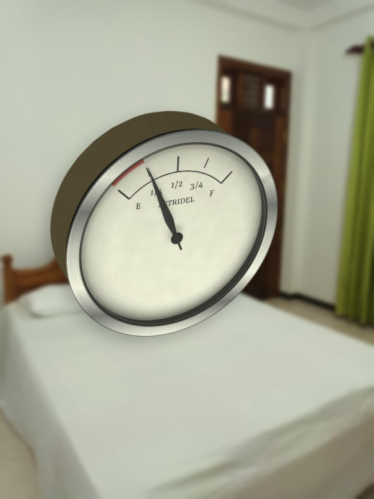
0.25
